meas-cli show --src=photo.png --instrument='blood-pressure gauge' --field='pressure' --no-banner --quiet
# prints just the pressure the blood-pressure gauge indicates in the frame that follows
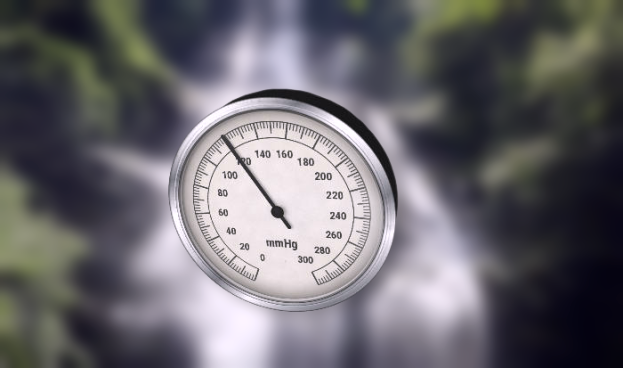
120 mmHg
